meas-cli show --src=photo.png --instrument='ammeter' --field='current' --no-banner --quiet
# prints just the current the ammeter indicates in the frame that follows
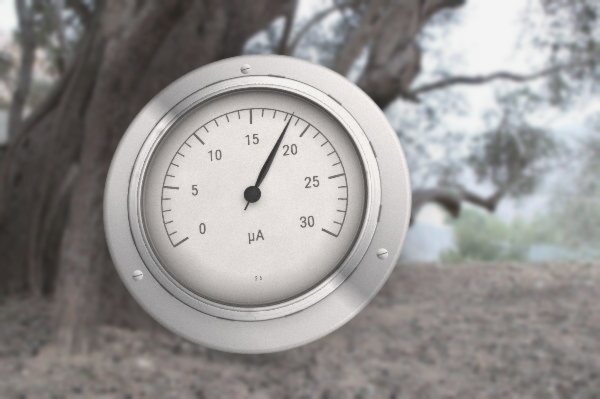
18.5 µA
